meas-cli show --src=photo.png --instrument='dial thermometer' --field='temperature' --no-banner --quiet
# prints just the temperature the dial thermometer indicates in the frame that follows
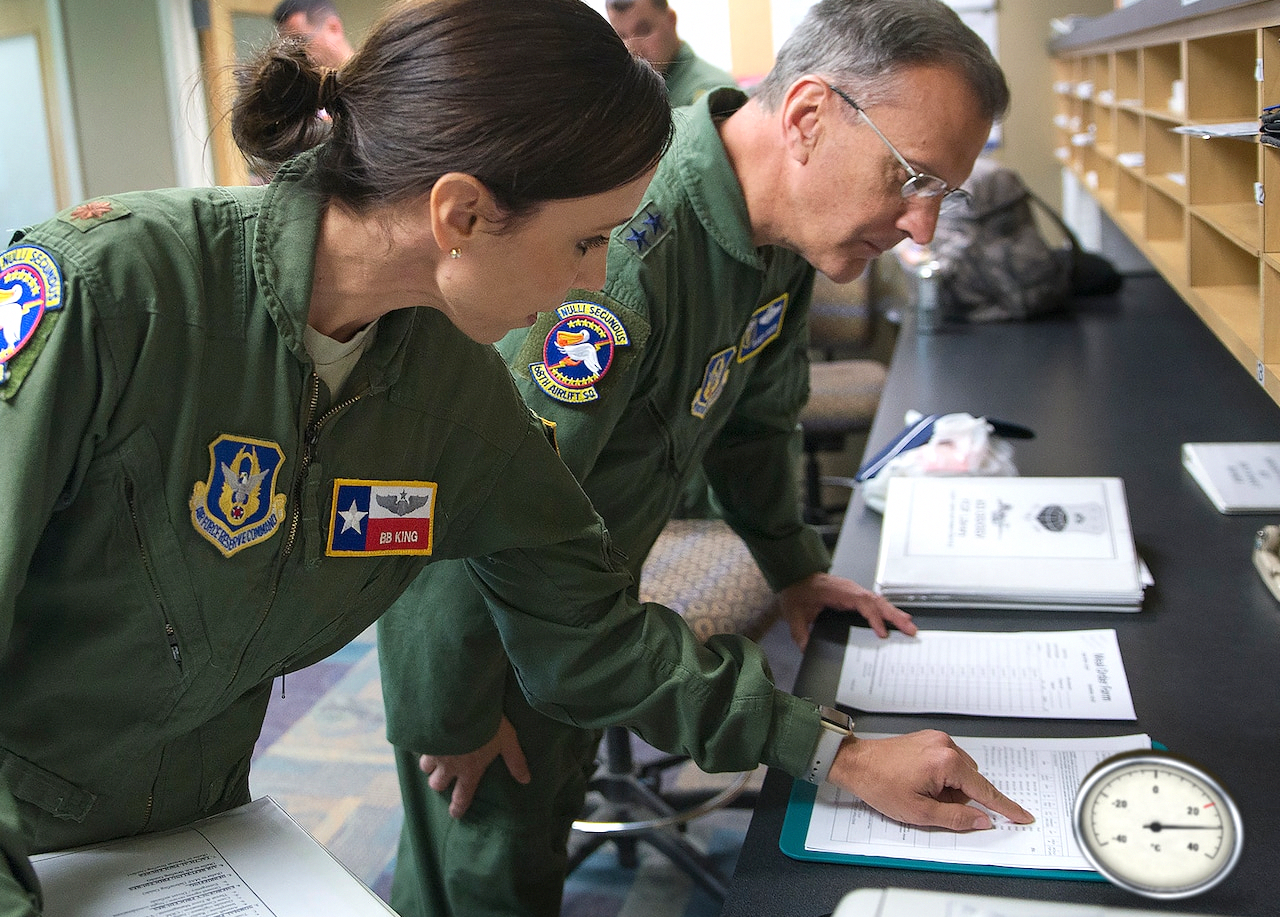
28 °C
